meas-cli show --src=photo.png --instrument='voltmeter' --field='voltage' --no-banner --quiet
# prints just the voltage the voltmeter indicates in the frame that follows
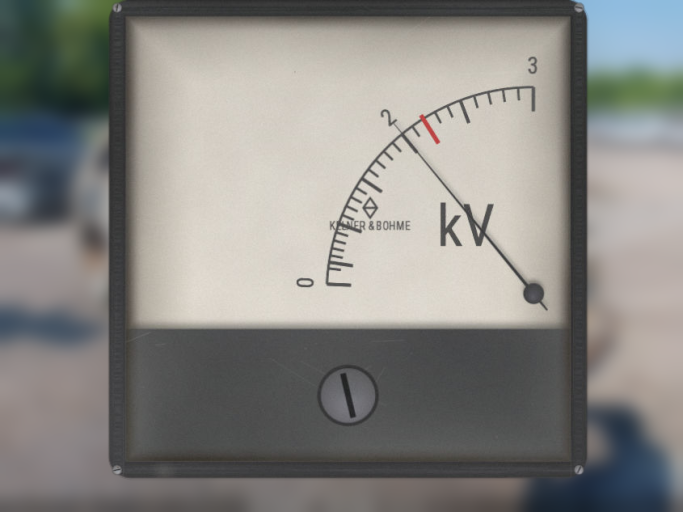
2 kV
